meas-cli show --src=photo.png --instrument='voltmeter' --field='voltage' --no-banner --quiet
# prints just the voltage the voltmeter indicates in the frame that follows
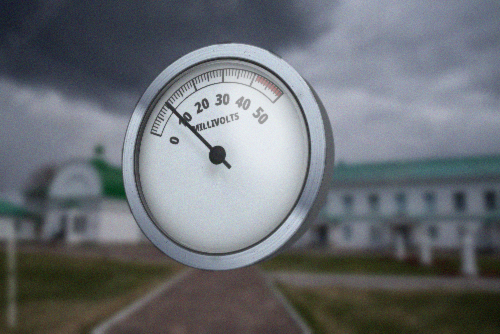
10 mV
